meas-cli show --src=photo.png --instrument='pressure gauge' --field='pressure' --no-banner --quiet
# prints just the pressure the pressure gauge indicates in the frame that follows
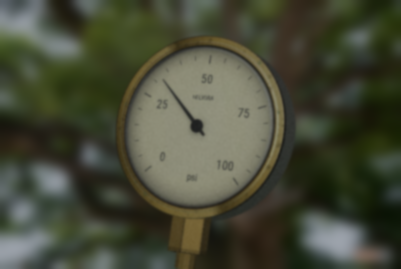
32.5 psi
